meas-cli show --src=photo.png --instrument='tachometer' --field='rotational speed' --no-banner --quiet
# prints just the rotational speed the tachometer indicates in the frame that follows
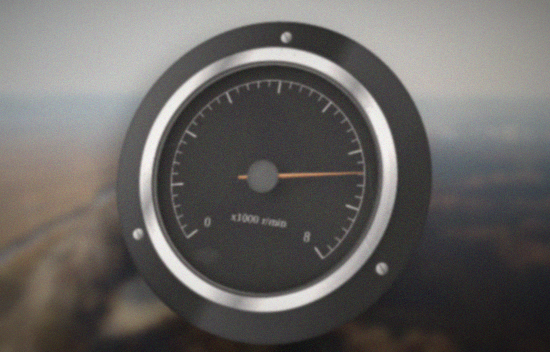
6400 rpm
